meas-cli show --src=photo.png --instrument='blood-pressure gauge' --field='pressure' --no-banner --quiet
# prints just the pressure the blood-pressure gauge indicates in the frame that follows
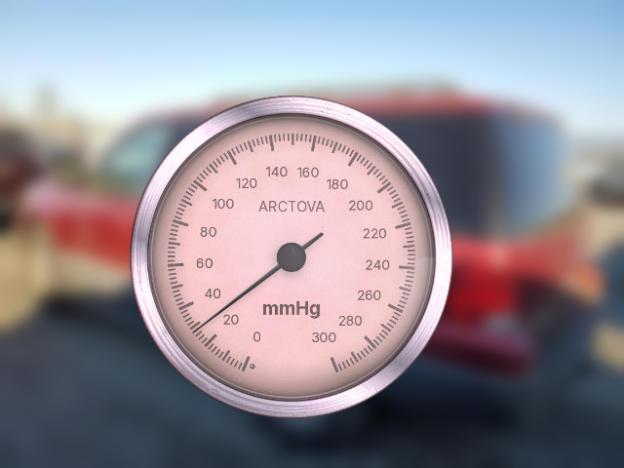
28 mmHg
